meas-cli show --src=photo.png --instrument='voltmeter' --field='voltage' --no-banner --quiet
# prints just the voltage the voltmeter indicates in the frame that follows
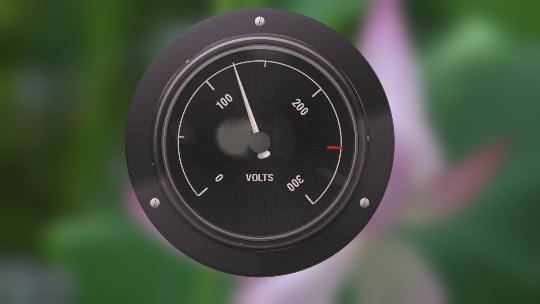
125 V
